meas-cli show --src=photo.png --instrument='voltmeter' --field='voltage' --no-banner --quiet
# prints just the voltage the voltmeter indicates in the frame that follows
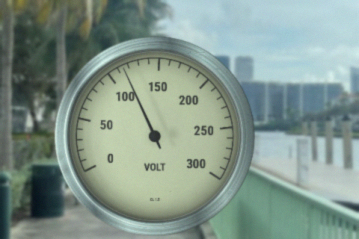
115 V
